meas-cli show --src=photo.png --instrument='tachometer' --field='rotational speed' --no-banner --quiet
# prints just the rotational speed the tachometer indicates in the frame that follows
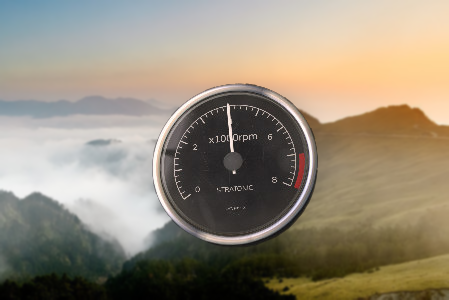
4000 rpm
